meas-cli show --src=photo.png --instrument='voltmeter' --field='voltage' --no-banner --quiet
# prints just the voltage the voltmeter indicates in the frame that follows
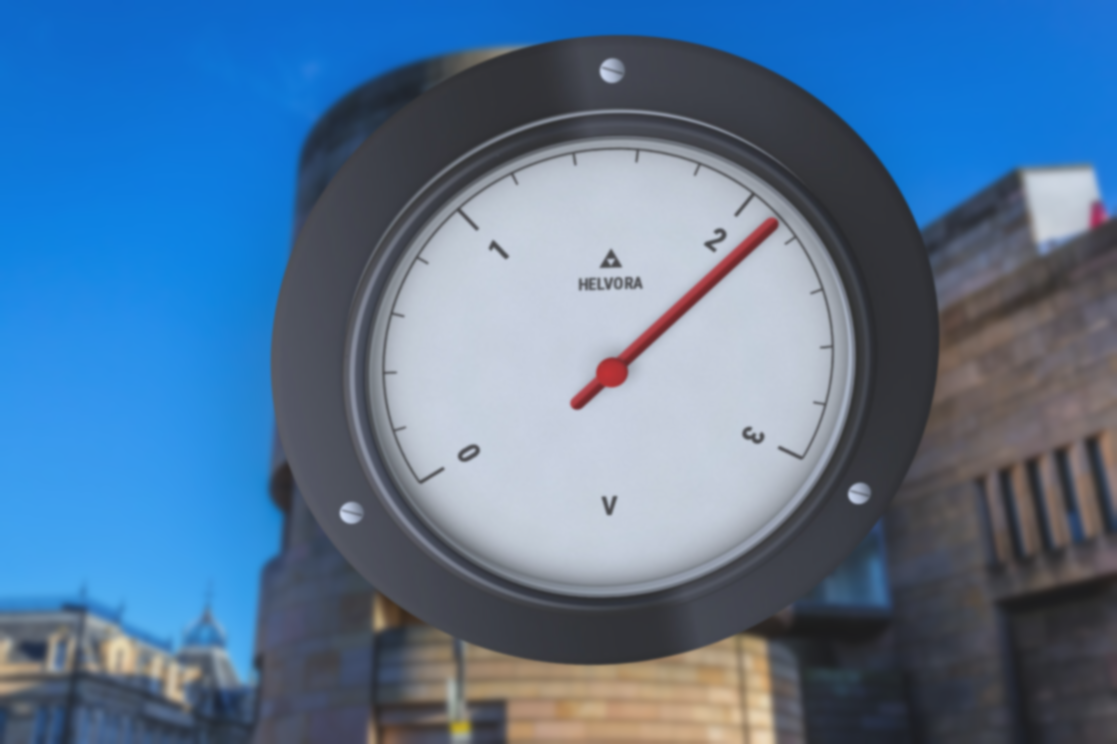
2.1 V
